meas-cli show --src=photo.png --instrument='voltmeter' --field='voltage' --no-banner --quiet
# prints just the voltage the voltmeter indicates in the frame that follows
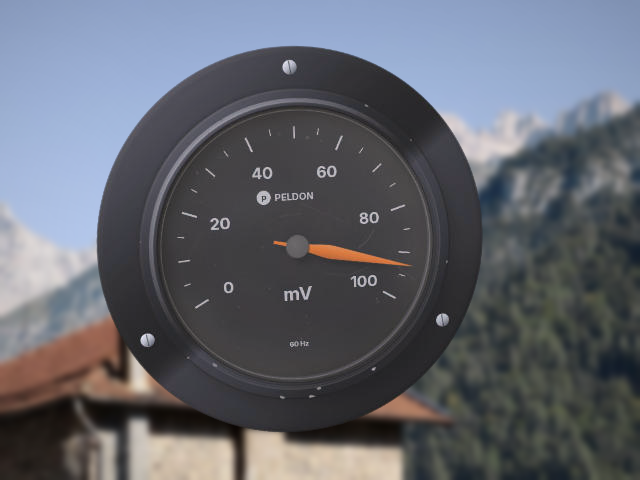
92.5 mV
